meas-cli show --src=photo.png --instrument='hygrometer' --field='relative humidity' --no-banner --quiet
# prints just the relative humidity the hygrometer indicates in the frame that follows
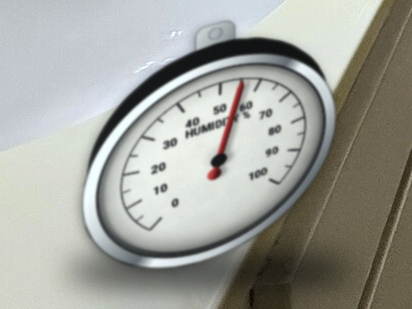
55 %
